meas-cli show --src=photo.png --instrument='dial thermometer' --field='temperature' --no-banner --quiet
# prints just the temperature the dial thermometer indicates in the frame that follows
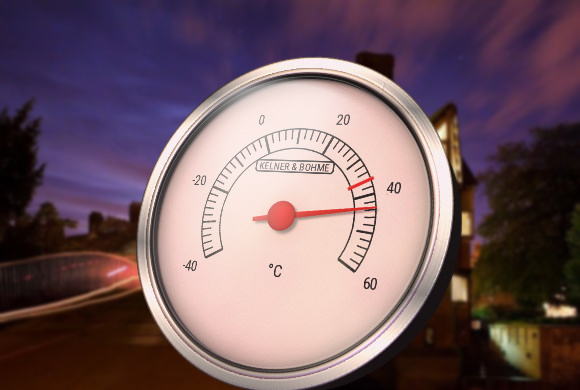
44 °C
